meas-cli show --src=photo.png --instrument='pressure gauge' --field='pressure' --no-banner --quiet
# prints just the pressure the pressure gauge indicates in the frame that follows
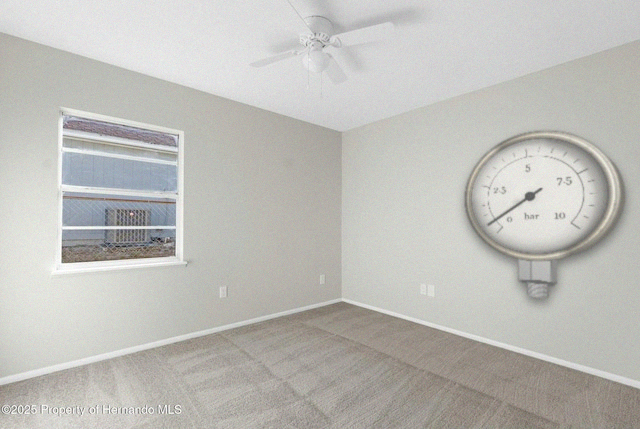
0.5 bar
